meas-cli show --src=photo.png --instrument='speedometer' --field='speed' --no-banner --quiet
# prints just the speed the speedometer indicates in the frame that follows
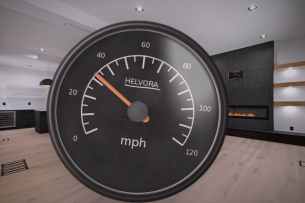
32.5 mph
